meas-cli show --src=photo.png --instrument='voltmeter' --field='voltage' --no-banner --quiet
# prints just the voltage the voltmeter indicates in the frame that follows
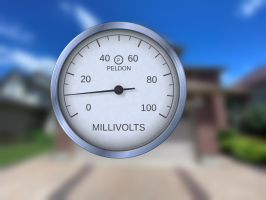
10 mV
